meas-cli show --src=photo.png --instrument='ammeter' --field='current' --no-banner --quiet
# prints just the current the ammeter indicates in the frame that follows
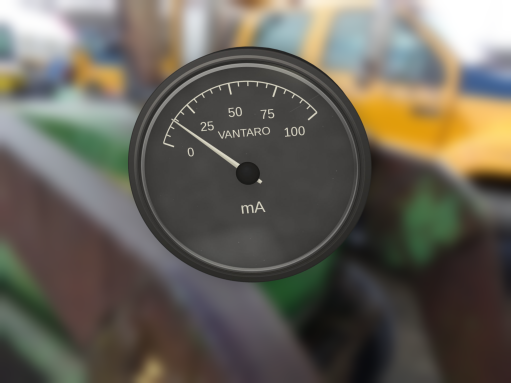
15 mA
